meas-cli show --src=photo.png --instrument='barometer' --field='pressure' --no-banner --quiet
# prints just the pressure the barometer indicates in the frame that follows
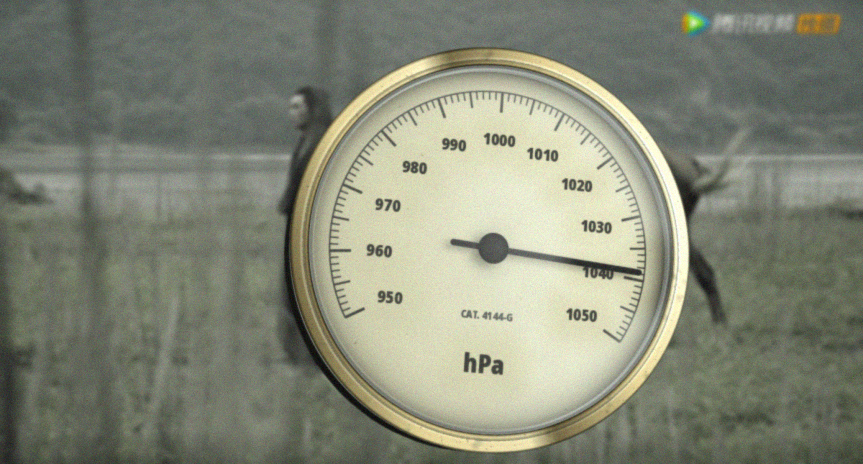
1039 hPa
